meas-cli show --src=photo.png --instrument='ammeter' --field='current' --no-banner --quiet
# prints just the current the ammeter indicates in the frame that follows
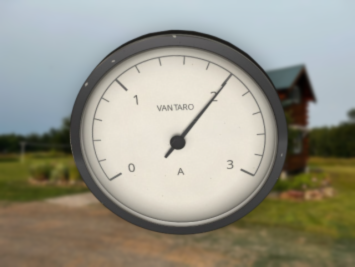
2 A
